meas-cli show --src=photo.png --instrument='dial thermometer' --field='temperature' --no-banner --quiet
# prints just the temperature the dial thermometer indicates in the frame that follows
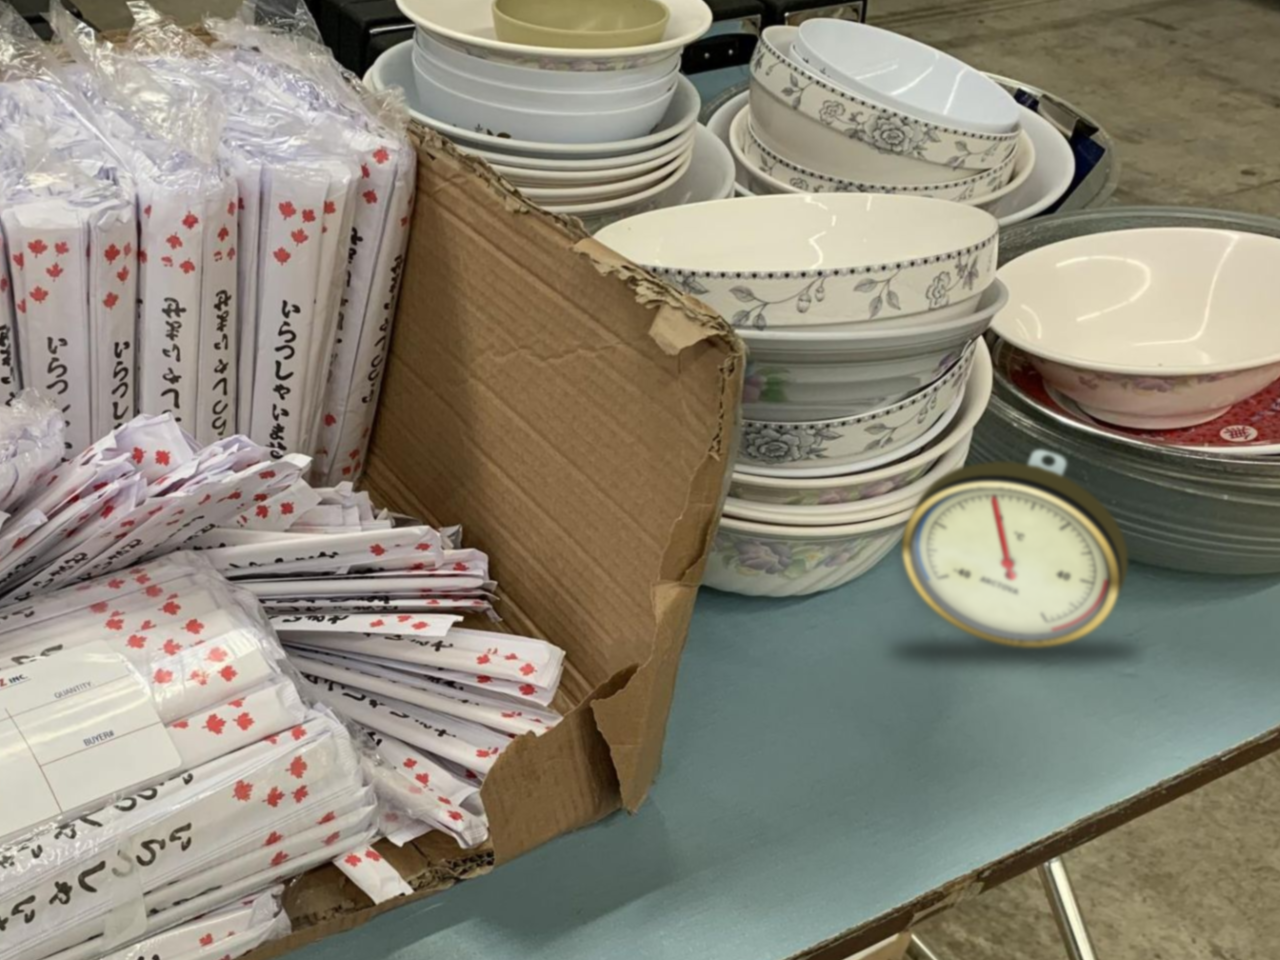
0 °C
